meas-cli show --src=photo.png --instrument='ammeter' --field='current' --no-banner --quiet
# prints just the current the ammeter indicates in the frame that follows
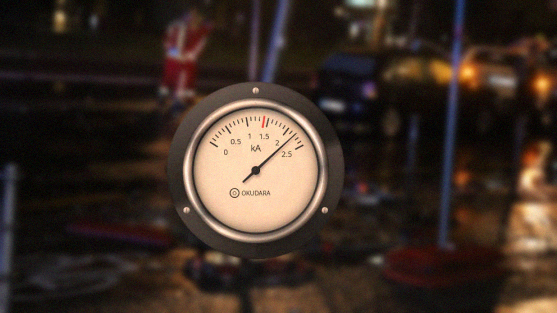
2.2 kA
